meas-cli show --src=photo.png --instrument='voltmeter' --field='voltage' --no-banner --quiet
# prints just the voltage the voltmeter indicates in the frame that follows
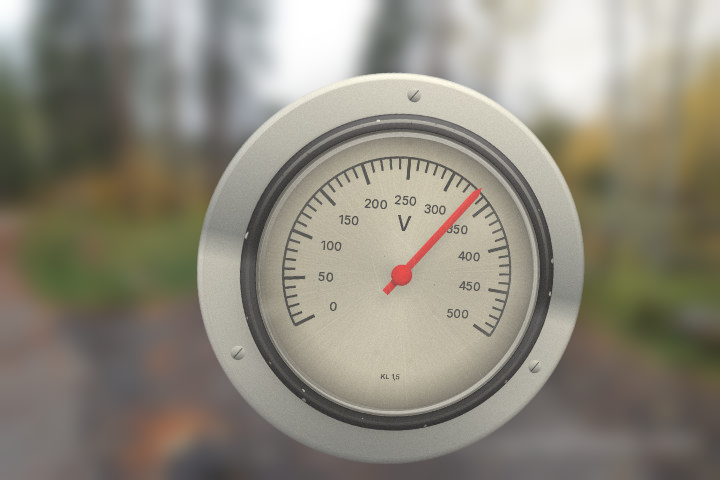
330 V
